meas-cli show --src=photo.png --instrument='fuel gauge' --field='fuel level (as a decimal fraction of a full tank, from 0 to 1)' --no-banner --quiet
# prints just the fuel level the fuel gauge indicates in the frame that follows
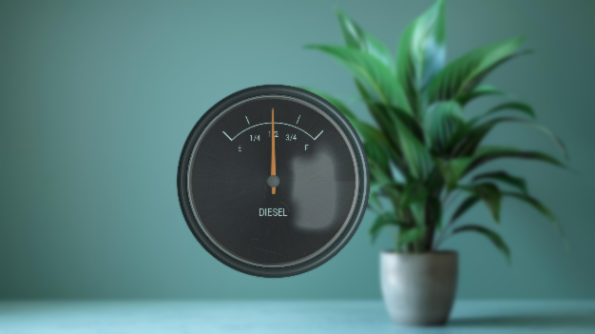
0.5
